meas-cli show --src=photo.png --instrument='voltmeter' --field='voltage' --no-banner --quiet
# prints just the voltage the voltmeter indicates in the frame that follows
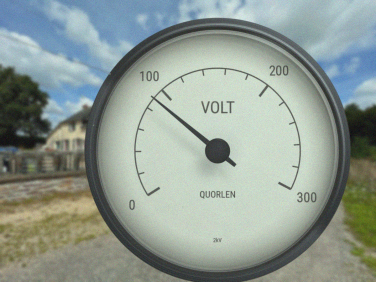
90 V
